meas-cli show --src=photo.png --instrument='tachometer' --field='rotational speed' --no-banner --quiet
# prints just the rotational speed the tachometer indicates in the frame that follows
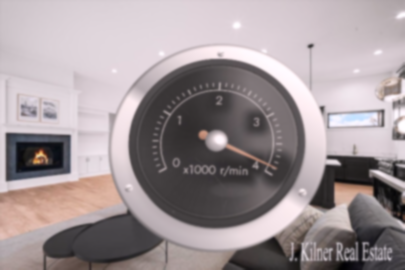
3900 rpm
